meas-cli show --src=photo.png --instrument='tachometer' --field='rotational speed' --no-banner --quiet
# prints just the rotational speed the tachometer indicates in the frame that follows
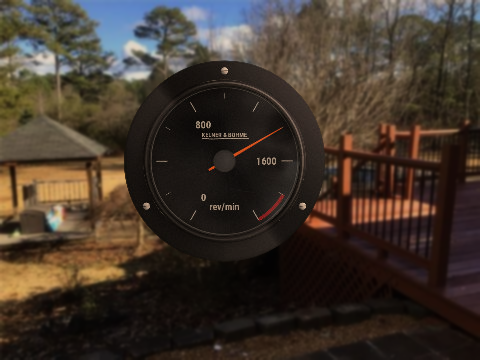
1400 rpm
